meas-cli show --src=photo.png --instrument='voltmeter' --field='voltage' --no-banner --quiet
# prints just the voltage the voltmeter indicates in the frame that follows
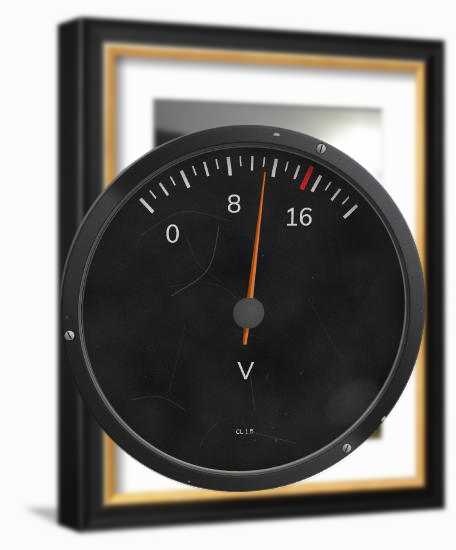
11 V
